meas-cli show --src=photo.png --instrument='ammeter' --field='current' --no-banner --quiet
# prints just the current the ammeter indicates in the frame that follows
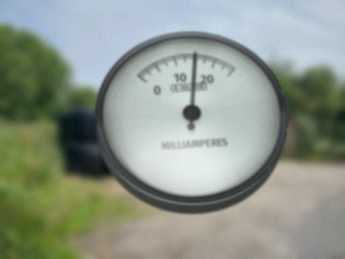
15 mA
